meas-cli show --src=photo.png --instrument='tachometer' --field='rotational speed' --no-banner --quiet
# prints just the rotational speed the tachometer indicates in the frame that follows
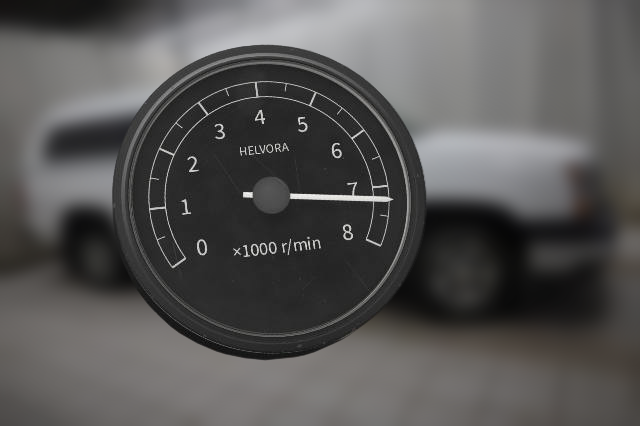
7250 rpm
